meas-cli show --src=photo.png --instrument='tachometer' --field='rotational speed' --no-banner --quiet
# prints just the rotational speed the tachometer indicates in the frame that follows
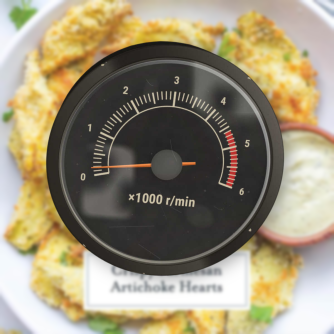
200 rpm
